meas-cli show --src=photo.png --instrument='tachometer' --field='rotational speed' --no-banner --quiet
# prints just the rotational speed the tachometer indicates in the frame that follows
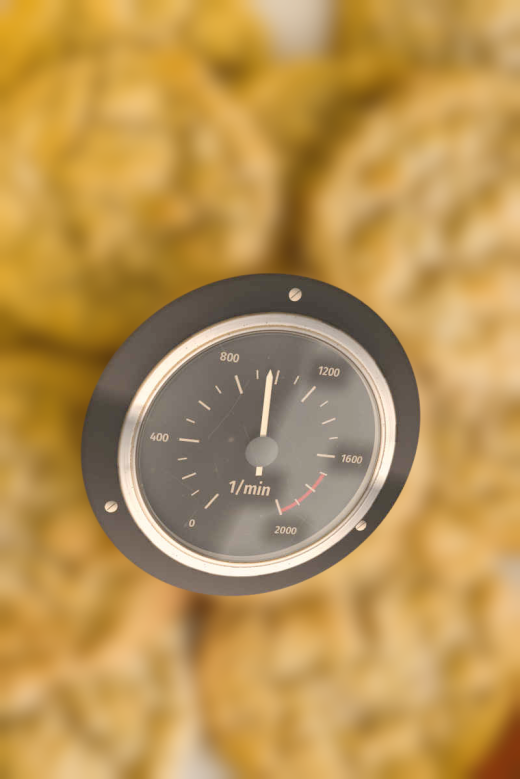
950 rpm
